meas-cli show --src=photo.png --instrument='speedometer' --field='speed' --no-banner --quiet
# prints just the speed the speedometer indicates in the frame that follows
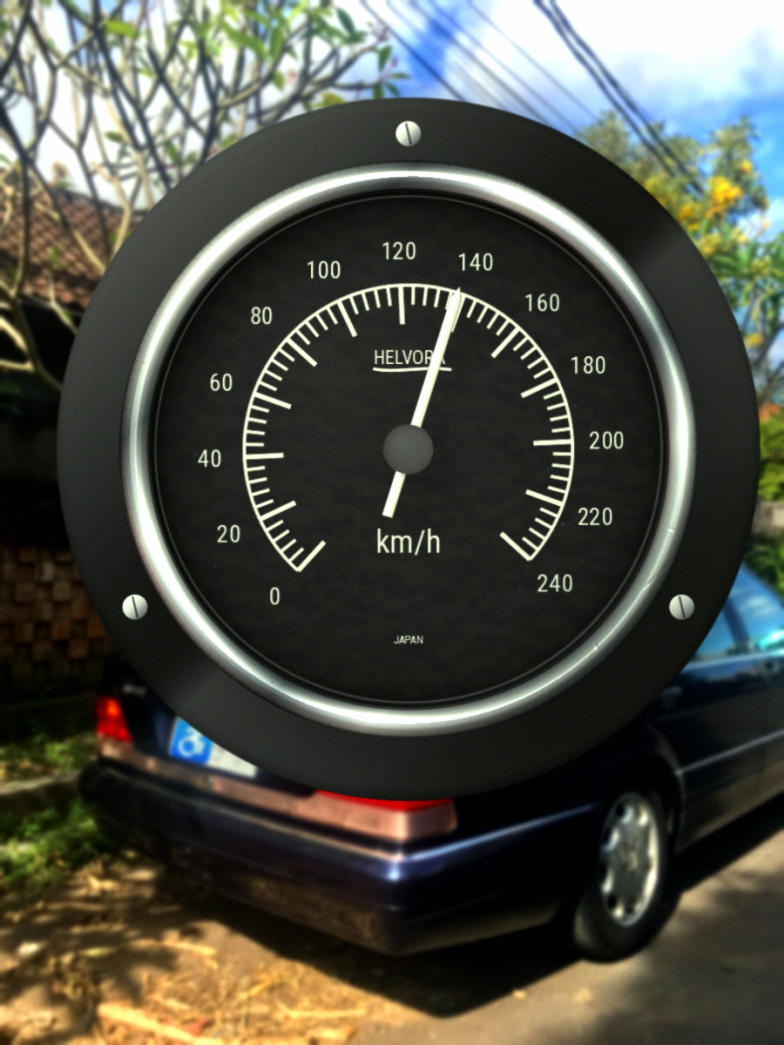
138 km/h
